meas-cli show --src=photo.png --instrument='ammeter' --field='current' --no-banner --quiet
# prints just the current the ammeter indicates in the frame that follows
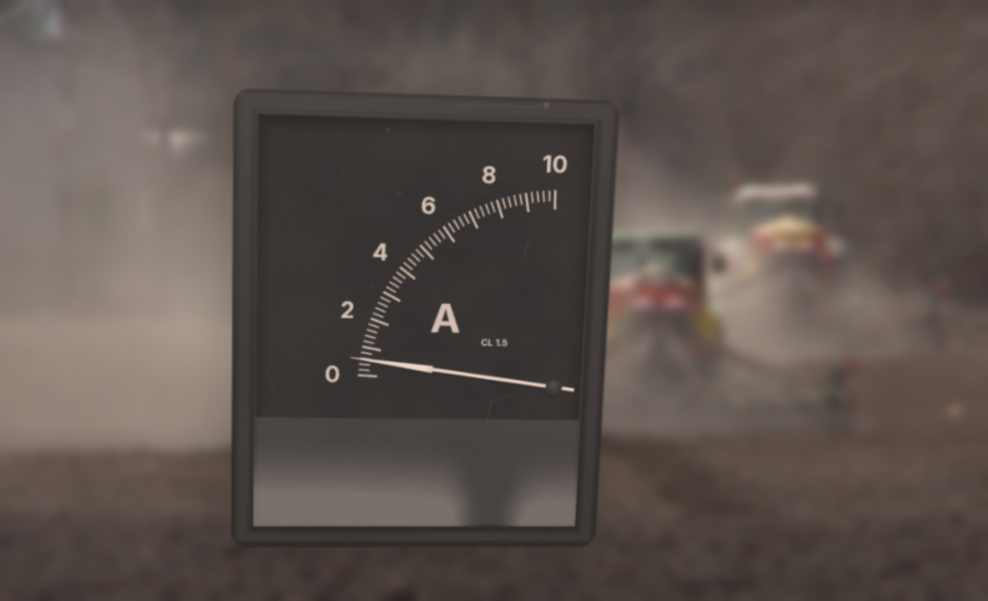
0.6 A
